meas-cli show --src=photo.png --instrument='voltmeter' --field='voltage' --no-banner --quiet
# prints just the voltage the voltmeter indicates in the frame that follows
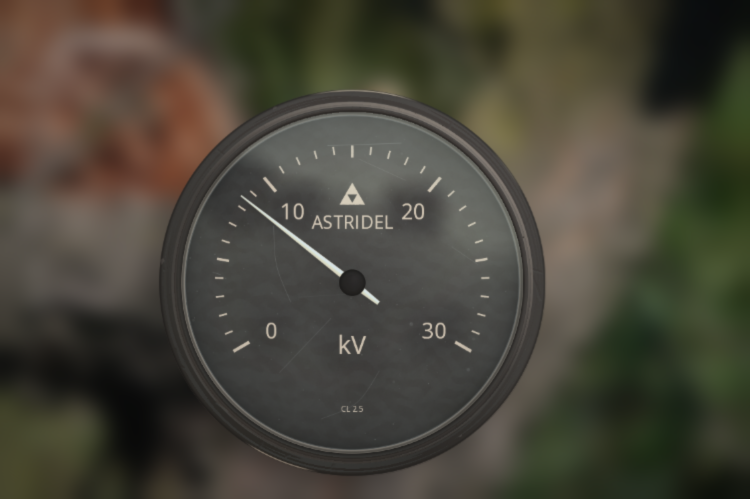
8.5 kV
